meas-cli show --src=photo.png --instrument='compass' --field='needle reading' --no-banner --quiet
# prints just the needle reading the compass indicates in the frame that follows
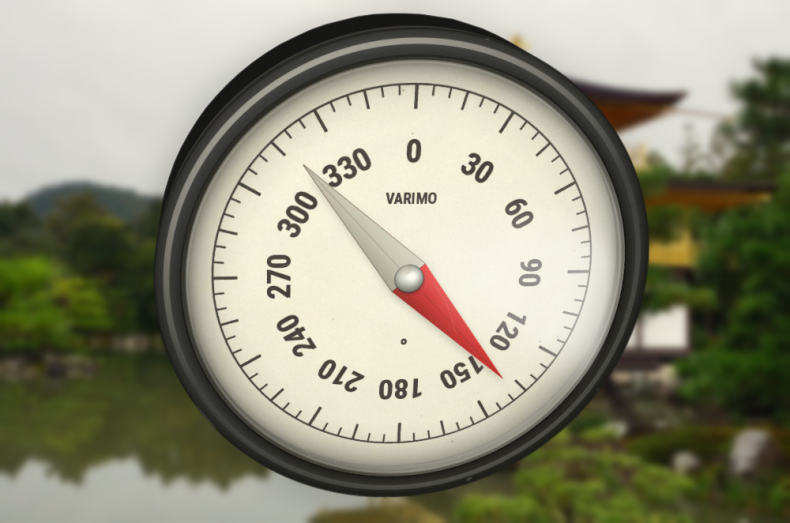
137.5 °
